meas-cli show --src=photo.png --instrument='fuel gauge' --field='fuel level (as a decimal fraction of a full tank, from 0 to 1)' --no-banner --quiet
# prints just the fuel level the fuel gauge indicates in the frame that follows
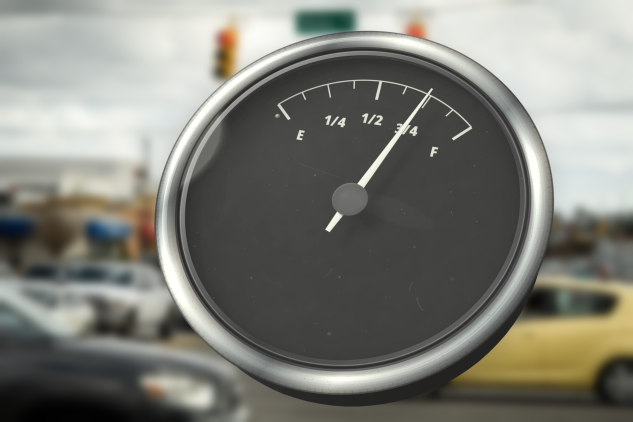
0.75
